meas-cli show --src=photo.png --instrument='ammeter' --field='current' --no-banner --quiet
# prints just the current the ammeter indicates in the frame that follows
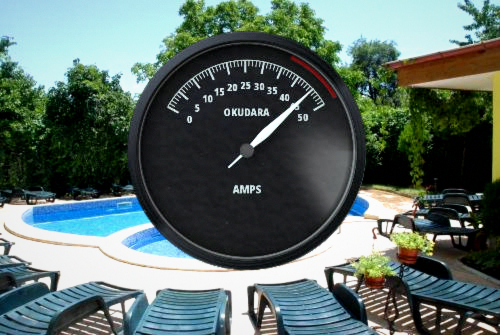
45 A
